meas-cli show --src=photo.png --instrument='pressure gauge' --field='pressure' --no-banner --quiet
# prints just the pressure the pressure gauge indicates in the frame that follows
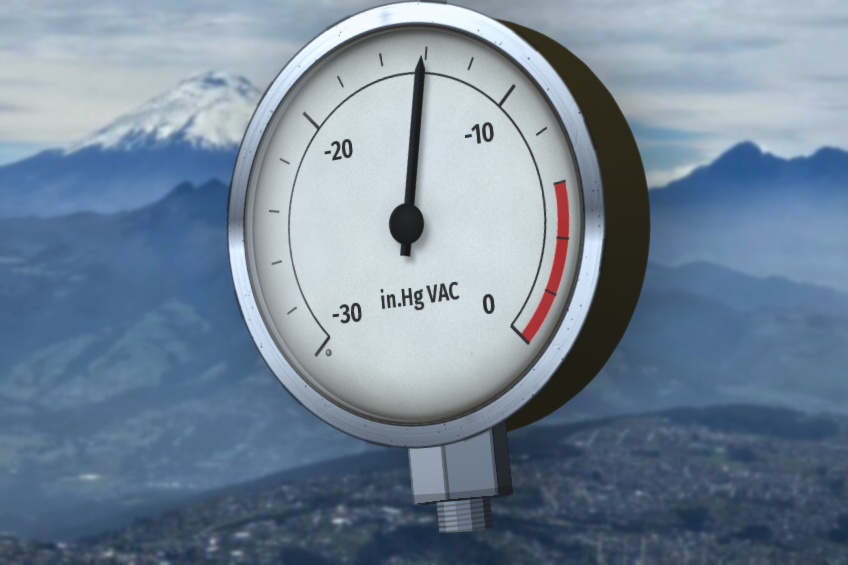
-14 inHg
